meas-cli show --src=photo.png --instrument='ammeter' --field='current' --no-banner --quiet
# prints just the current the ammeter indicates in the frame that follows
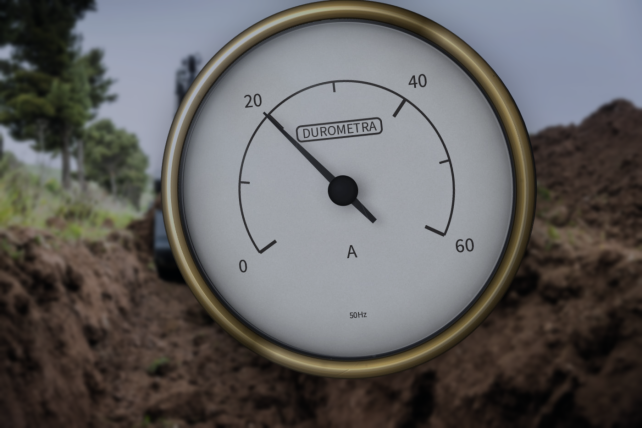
20 A
